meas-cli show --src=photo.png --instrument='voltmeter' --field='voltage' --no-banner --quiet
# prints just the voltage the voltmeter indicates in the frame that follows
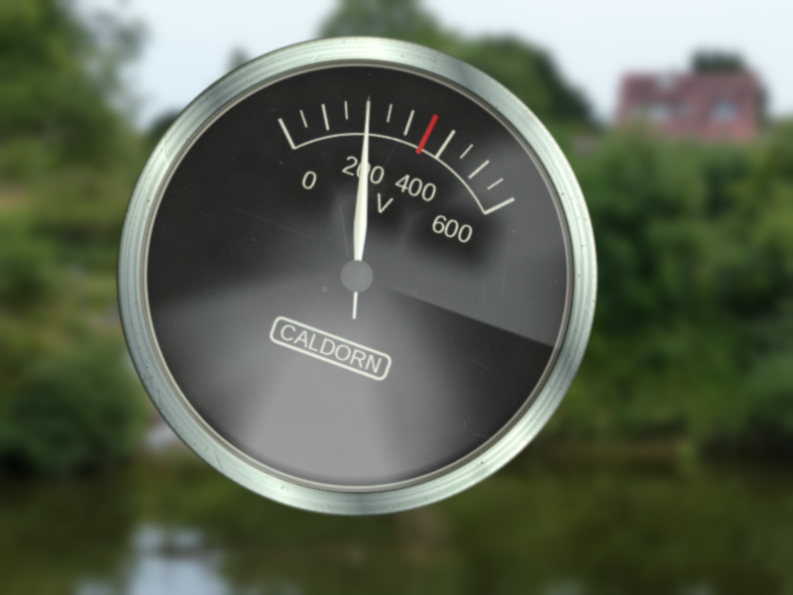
200 V
